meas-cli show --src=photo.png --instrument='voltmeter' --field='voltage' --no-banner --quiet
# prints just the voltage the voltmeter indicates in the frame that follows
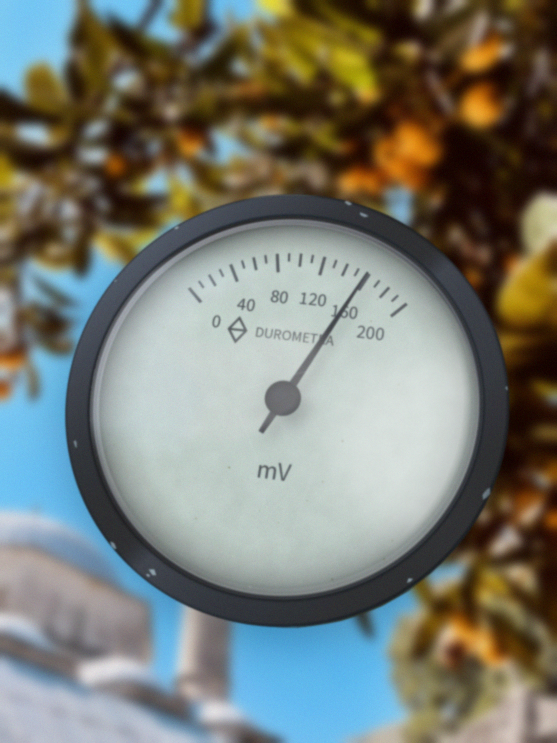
160 mV
